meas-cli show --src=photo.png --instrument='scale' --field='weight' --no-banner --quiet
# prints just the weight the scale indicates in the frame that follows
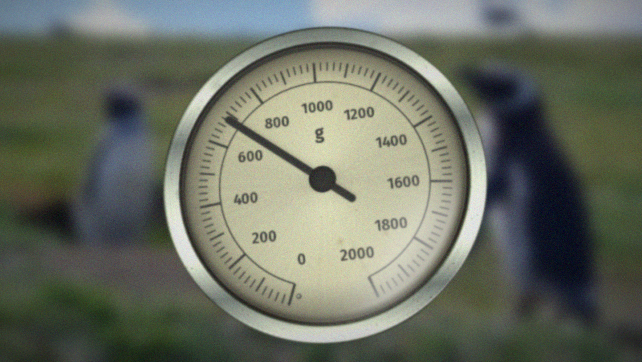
680 g
